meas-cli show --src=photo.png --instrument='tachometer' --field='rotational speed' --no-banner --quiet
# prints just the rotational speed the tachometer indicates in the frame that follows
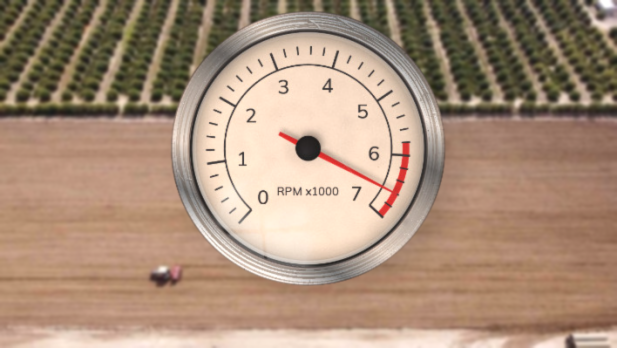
6600 rpm
